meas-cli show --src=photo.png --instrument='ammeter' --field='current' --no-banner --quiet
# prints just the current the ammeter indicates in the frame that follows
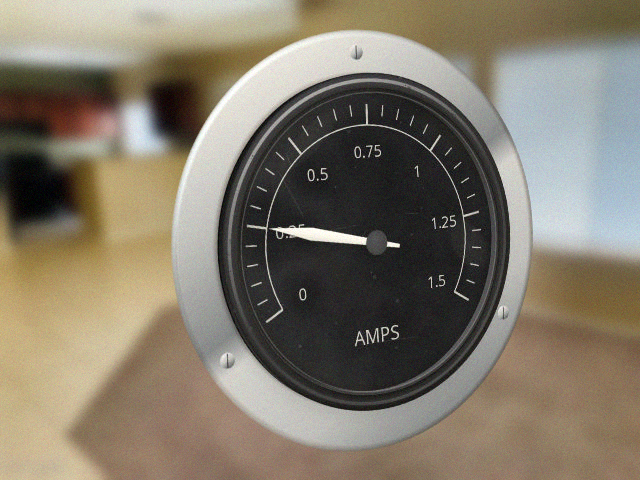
0.25 A
